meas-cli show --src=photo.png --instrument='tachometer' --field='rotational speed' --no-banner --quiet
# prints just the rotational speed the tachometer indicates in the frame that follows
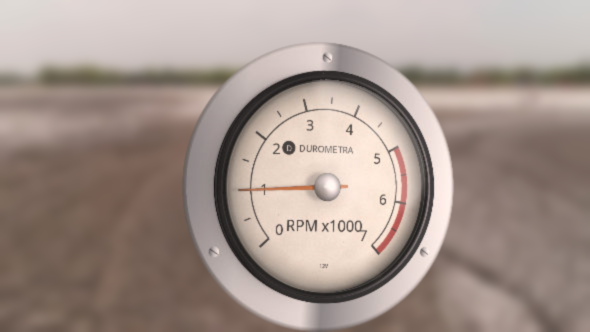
1000 rpm
